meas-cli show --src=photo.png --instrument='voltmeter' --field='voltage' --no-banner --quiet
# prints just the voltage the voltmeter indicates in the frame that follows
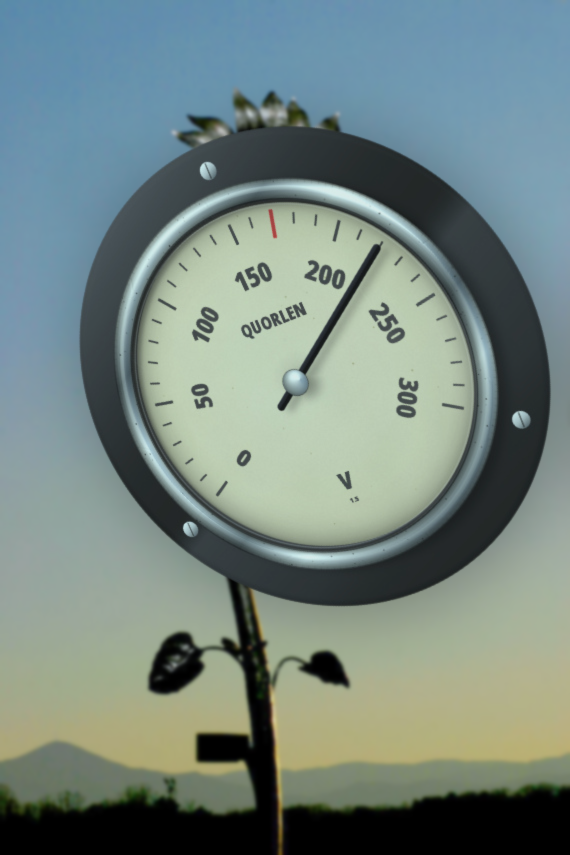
220 V
